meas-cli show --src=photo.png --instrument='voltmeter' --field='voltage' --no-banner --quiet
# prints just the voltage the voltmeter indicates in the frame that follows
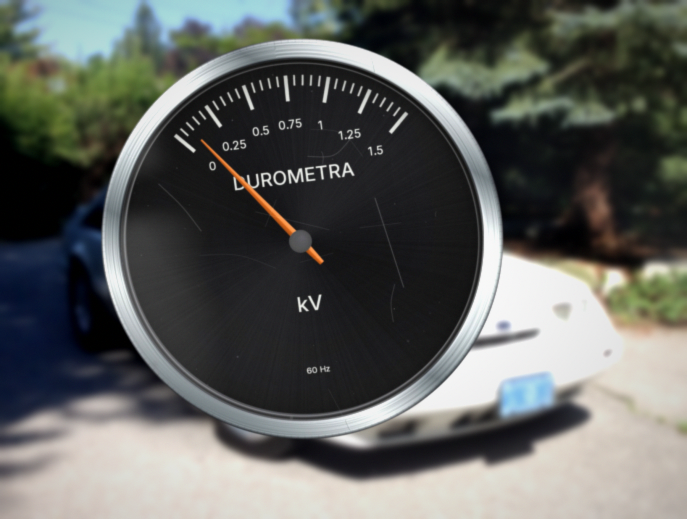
0.1 kV
